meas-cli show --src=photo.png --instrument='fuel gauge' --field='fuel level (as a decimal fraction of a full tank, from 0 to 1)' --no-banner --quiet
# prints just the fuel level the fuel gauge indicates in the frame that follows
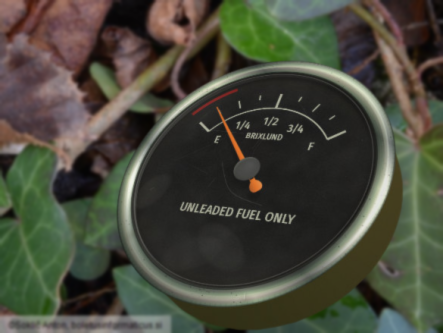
0.125
